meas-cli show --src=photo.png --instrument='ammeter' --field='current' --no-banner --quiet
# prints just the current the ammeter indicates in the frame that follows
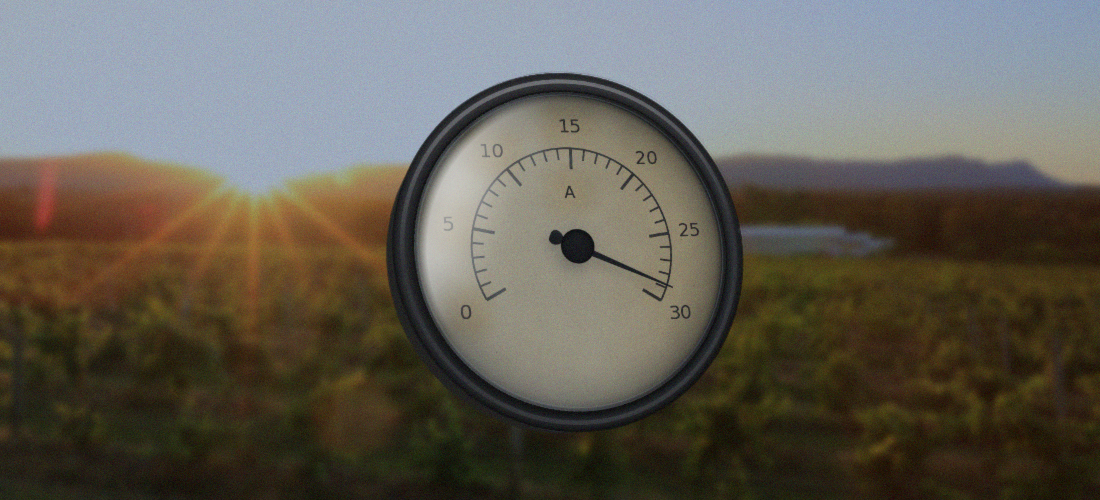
29 A
